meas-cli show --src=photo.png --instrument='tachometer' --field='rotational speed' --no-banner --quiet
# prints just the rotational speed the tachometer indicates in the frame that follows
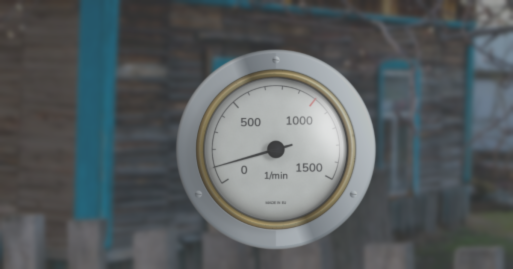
100 rpm
